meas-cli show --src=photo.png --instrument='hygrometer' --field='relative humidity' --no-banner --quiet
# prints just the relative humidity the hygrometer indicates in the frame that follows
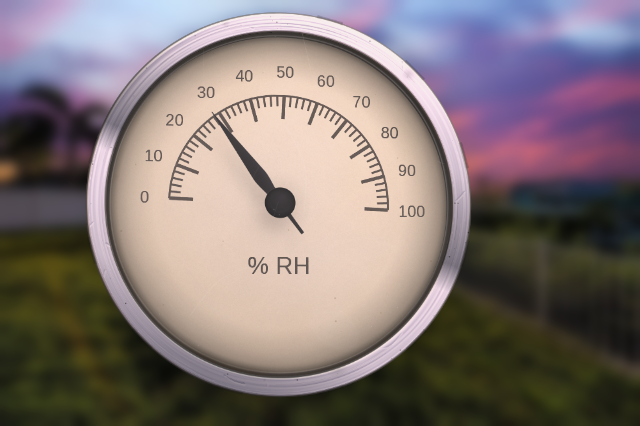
28 %
